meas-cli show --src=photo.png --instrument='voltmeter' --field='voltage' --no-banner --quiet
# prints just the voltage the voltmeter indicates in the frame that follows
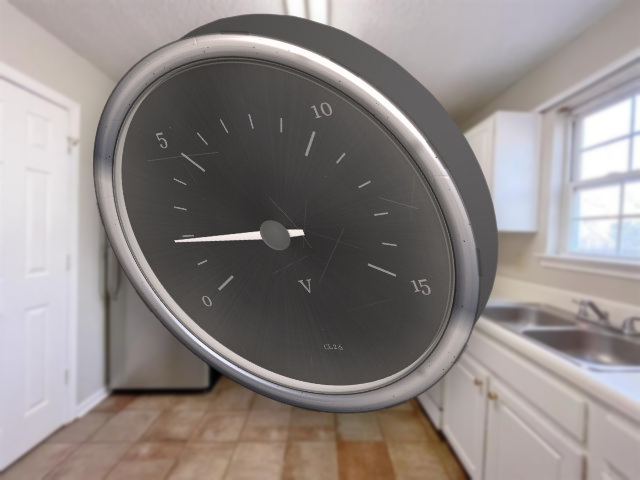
2 V
